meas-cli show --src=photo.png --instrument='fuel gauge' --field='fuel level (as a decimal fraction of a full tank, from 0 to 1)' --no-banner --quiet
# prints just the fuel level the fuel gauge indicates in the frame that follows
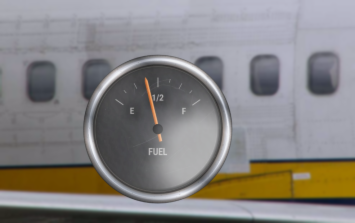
0.375
